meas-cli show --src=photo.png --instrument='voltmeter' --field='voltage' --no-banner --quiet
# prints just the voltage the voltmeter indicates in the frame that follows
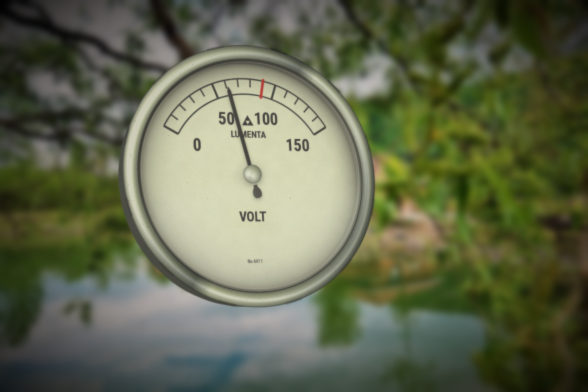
60 V
